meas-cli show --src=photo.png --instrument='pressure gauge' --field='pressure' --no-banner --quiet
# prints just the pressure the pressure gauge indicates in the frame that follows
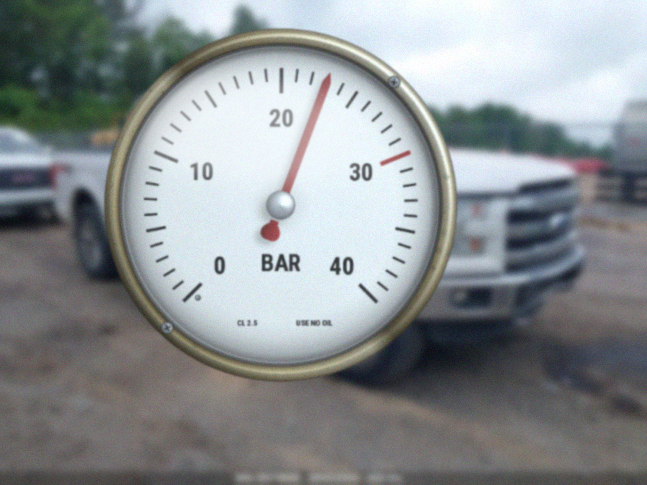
23 bar
